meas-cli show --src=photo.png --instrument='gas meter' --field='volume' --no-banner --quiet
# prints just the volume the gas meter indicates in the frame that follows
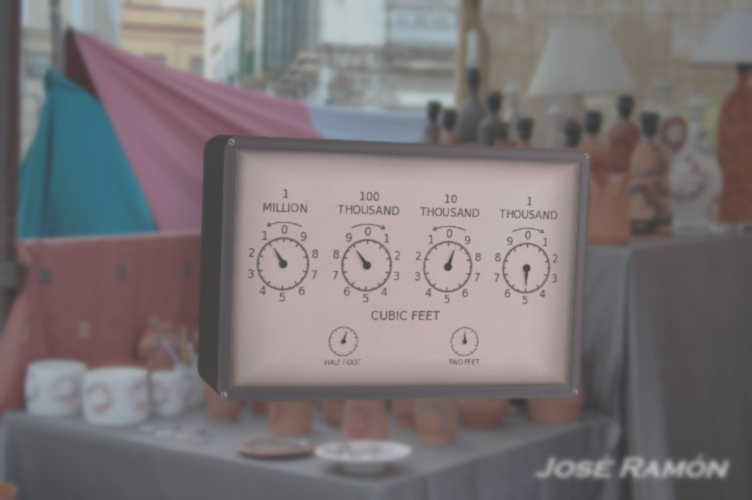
89500 ft³
